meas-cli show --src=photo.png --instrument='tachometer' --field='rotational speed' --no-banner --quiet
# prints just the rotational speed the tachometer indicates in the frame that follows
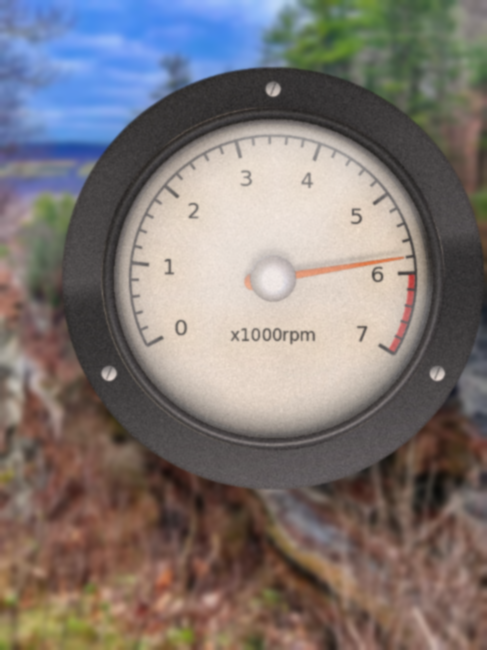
5800 rpm
